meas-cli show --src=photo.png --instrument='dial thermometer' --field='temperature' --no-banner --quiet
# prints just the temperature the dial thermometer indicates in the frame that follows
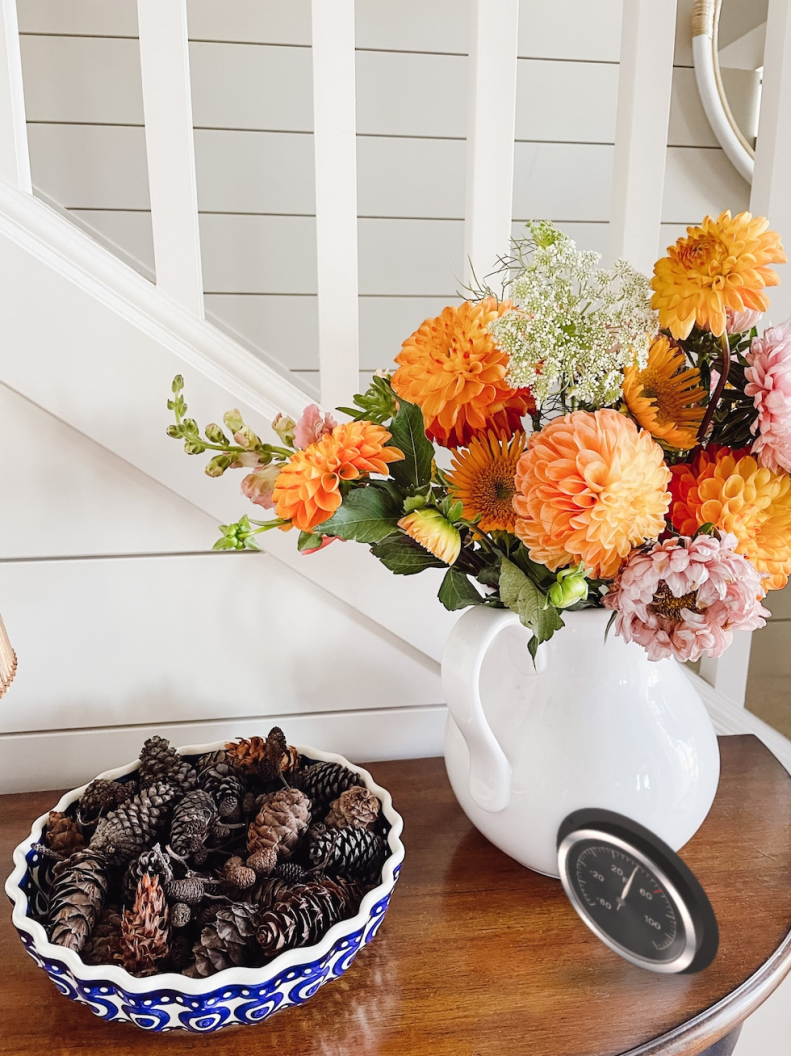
40 °F
